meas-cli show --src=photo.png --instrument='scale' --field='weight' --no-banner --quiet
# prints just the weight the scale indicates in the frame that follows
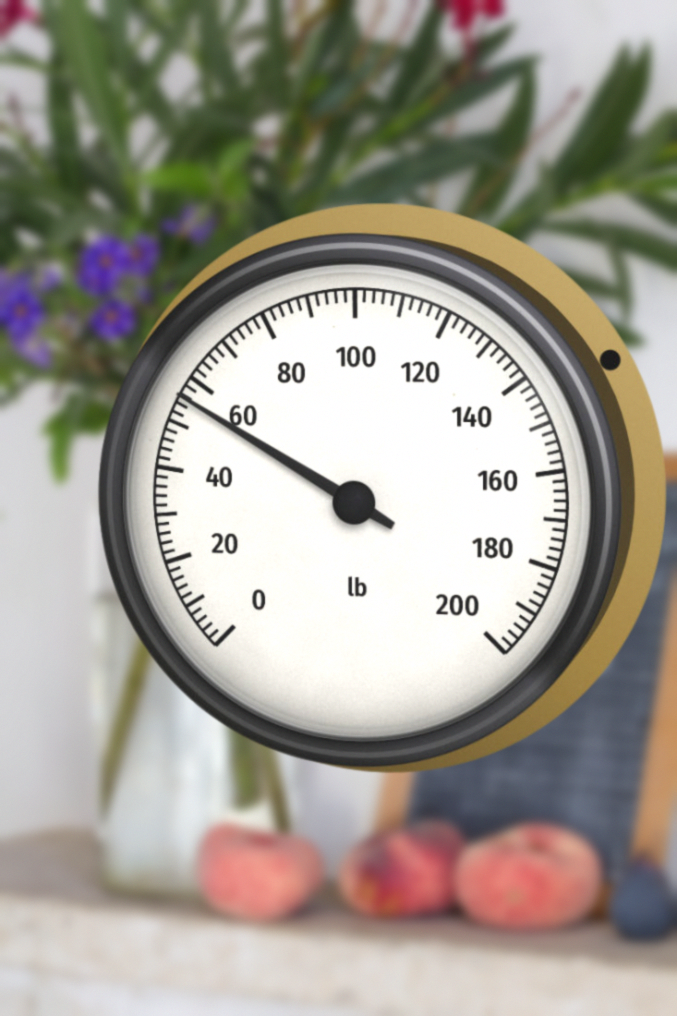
56 lb
